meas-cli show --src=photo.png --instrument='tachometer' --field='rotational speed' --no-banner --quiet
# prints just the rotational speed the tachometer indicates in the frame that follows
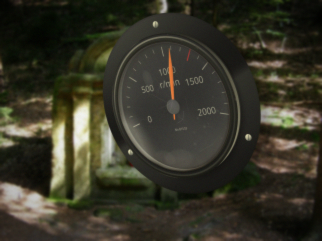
1100 rpm
